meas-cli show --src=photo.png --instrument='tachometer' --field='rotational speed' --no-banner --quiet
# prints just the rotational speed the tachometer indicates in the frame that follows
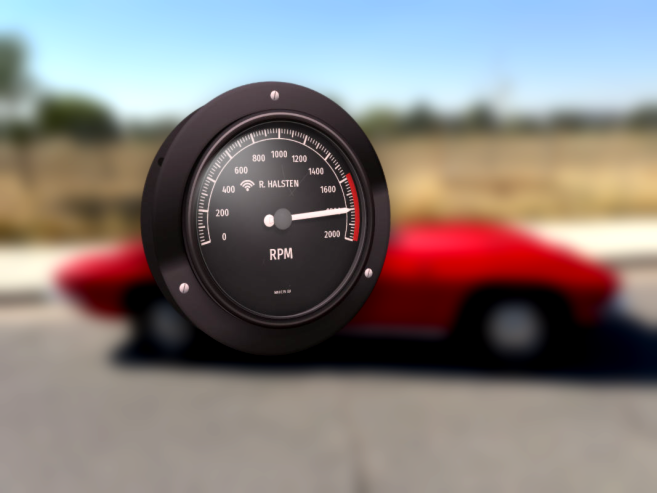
1800 rpm
